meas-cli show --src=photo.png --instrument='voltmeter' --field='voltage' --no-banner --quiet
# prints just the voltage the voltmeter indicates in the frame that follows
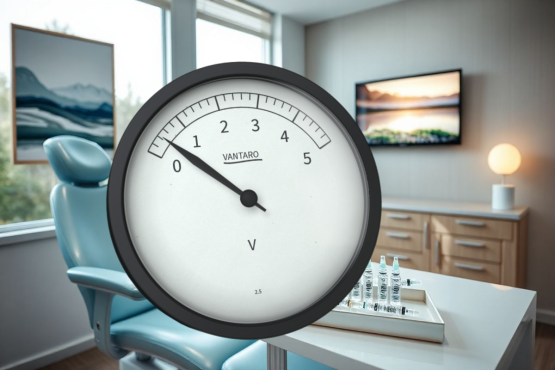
0.4 V
